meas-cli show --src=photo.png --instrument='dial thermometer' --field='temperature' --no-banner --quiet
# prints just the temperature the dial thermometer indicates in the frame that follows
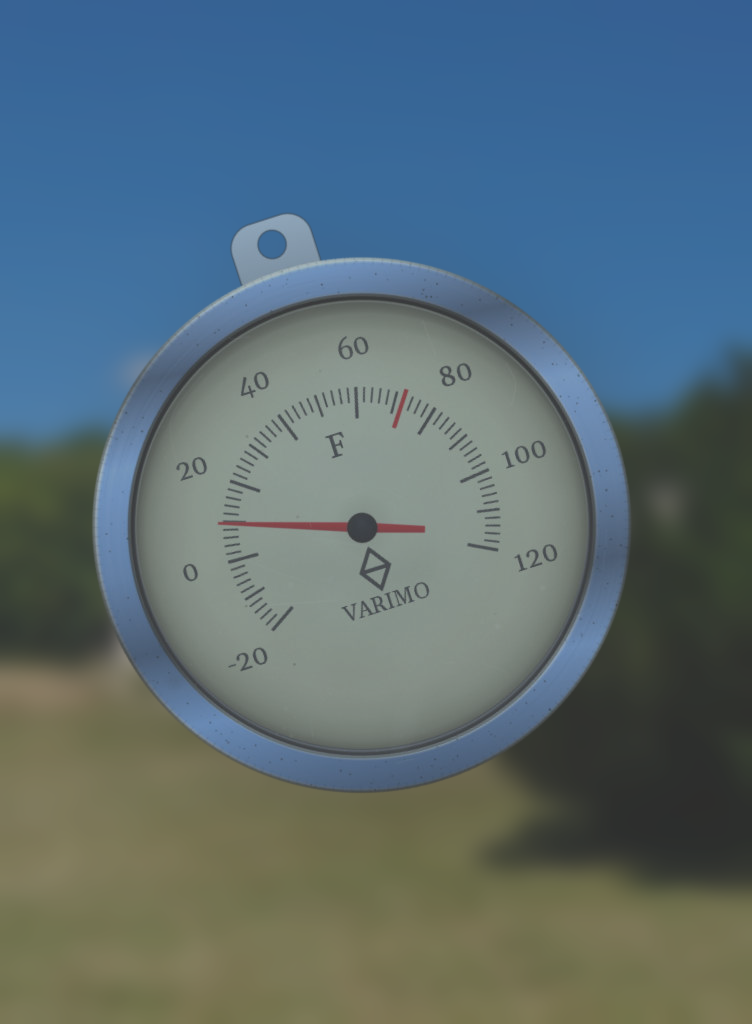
10 °F
